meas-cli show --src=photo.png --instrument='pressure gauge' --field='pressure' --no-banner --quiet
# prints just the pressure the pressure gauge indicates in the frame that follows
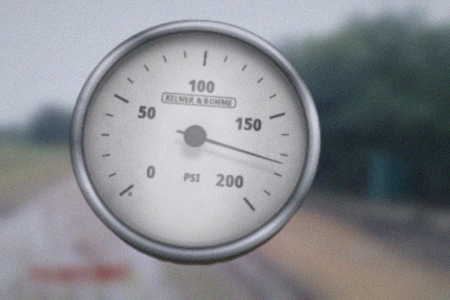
175 psi
